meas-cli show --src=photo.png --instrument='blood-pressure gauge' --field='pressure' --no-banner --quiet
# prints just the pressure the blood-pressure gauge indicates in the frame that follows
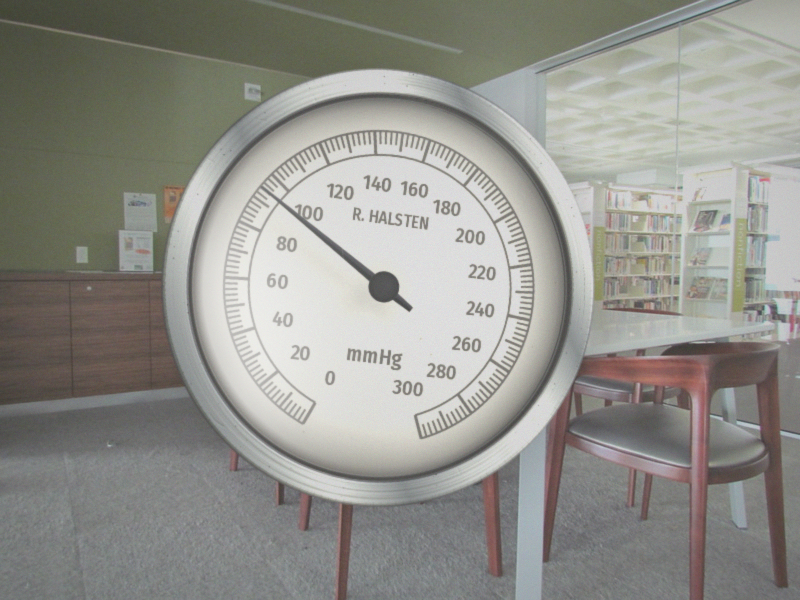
94 mmHg
